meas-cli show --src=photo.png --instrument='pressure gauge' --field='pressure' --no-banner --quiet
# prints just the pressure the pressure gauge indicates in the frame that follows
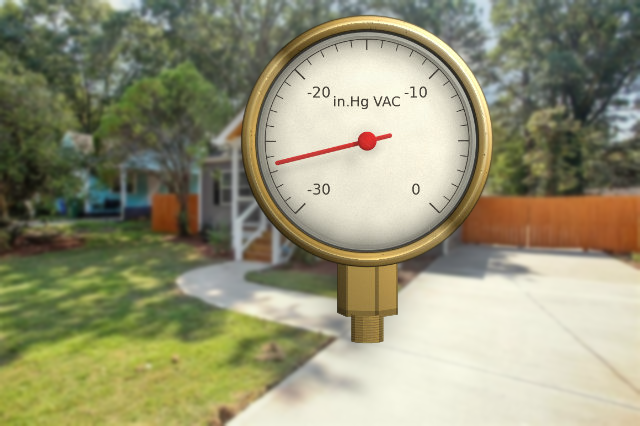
-26.5 inHg
